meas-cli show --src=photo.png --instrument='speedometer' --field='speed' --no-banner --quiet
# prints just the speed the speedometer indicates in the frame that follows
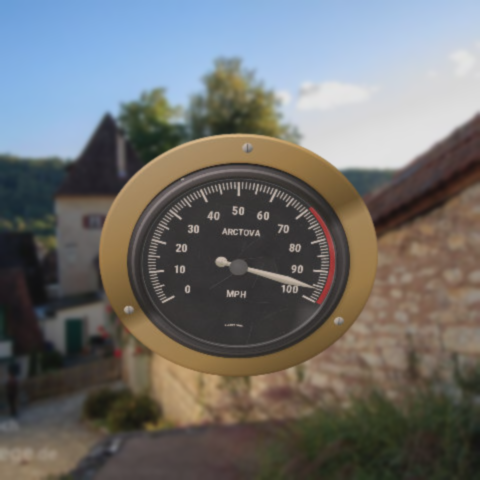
95 mph
